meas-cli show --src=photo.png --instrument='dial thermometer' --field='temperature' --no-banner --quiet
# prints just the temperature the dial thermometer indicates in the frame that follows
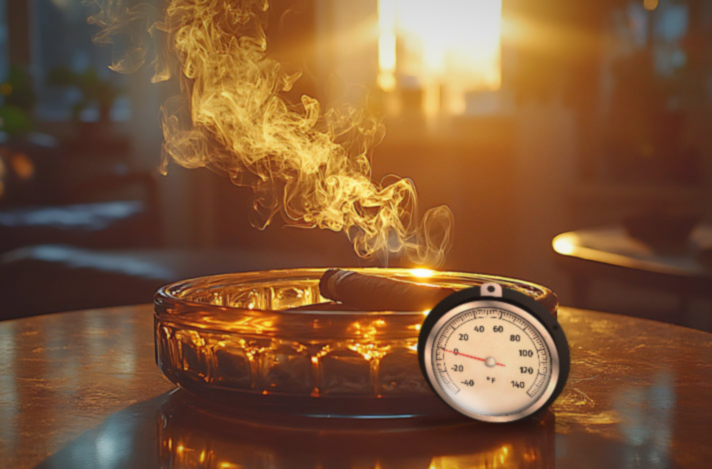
0 °F
